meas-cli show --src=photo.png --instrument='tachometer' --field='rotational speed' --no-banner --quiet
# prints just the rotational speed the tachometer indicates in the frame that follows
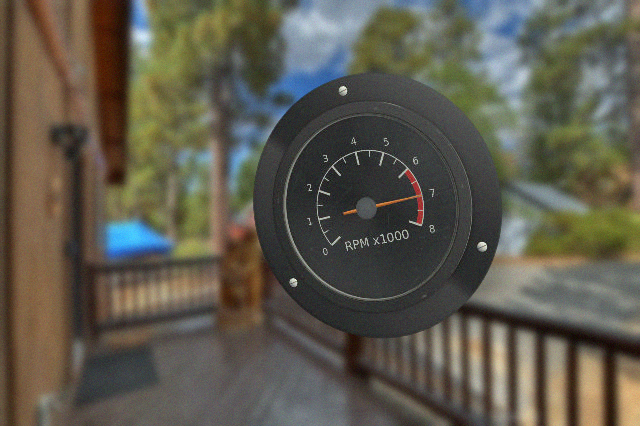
7000 rpm
